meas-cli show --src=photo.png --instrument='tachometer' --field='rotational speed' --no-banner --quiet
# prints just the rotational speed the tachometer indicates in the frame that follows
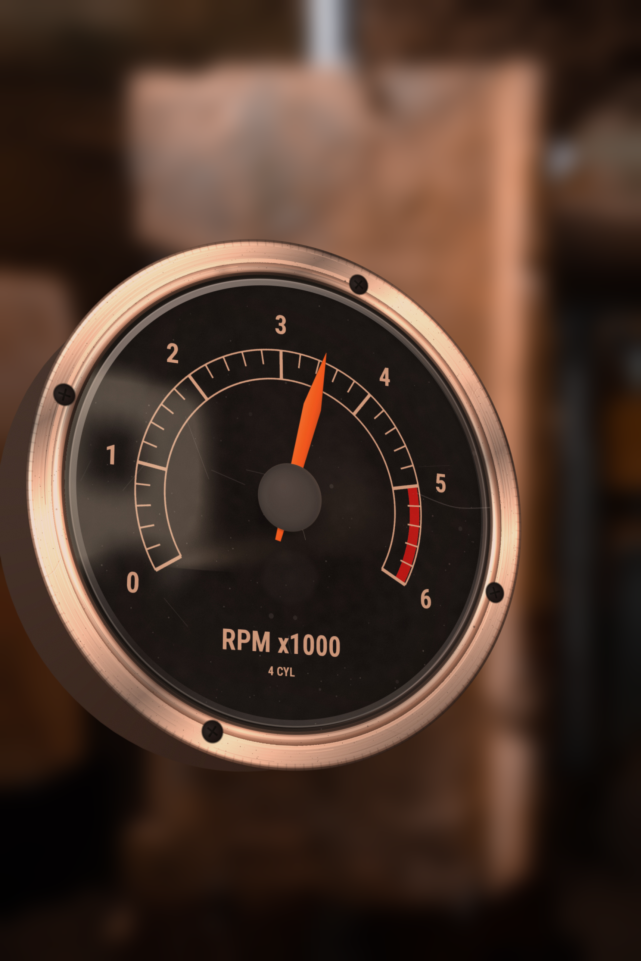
3400 rpm
